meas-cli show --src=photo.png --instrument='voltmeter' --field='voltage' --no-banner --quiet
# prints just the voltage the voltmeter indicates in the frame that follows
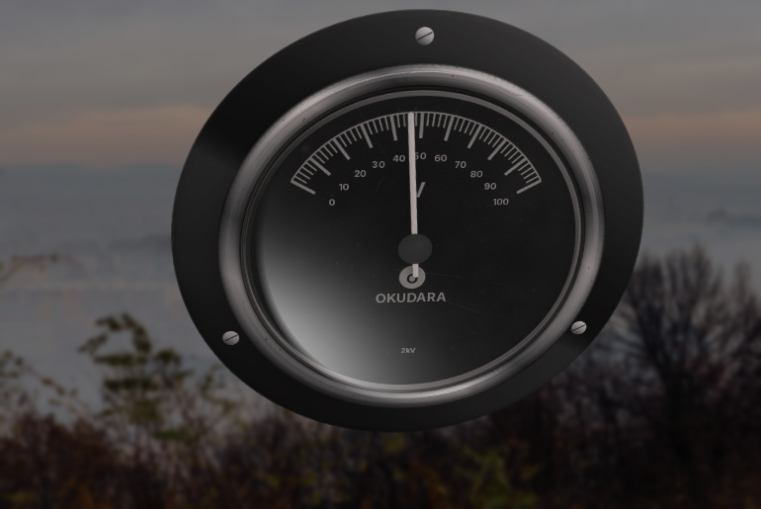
46 V
